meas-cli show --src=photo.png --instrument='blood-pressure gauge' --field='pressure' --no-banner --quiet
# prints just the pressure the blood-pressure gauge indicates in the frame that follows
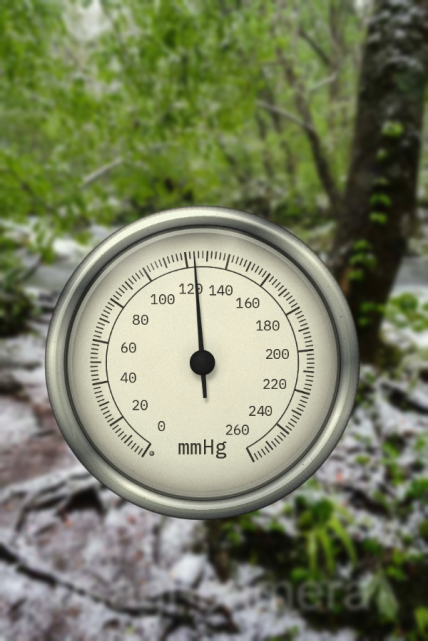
124 mmHg
